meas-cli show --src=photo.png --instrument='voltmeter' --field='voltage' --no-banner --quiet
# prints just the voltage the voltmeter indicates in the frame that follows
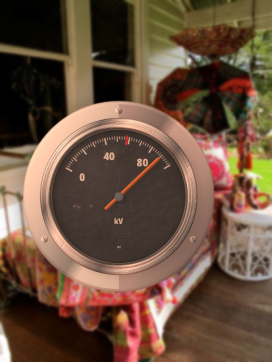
90 kV
